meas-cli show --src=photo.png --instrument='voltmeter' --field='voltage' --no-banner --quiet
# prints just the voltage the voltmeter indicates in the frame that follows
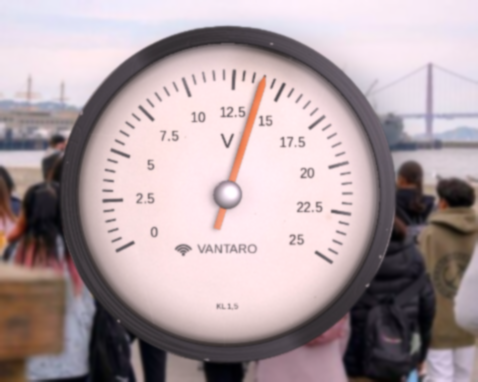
14 V
